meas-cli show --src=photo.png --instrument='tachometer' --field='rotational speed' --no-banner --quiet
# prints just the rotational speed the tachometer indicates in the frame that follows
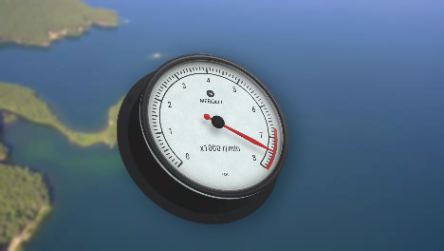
7500 rpm
